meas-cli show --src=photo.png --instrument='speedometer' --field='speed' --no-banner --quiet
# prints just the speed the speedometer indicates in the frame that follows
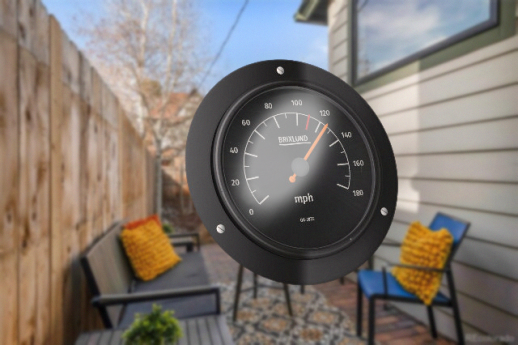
125 mph
